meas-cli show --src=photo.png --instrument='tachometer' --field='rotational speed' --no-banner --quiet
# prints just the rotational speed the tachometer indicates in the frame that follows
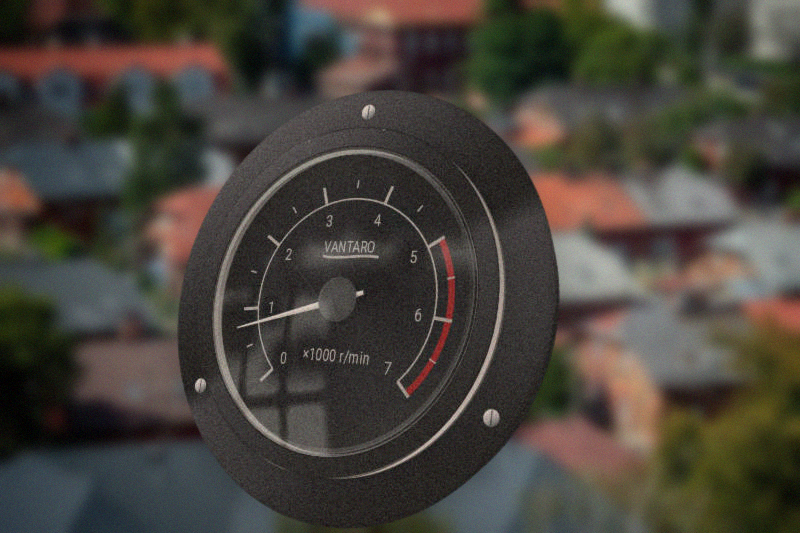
750 rpm
